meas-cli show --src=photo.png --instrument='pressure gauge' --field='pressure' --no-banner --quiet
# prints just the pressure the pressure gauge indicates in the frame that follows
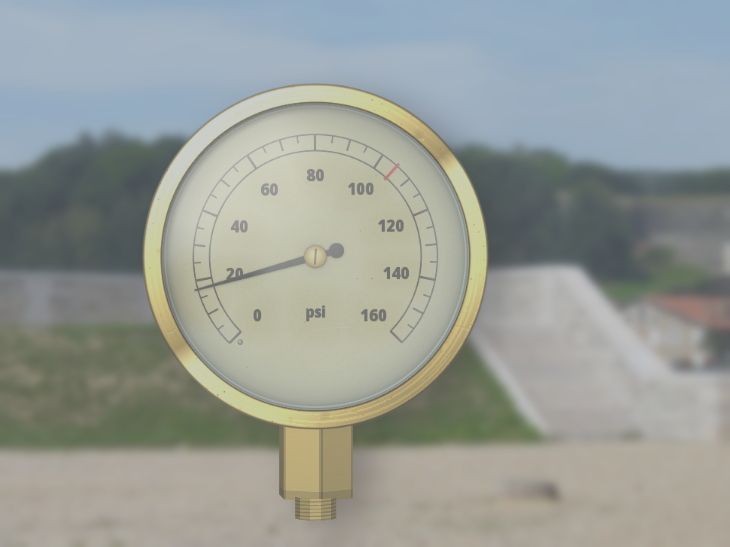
17.5 psi
